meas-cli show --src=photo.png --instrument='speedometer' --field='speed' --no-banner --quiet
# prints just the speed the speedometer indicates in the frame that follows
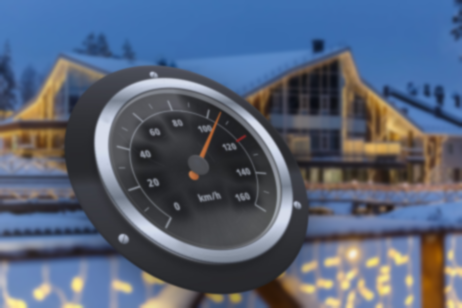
105 km/h
